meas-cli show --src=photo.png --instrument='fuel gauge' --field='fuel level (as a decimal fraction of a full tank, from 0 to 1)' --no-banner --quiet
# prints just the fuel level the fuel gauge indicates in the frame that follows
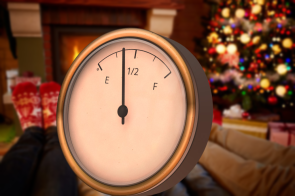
0.375
